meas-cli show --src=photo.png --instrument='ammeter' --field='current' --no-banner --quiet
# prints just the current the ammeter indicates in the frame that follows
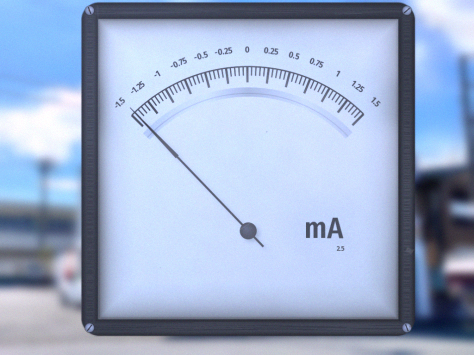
-1.45 mA
